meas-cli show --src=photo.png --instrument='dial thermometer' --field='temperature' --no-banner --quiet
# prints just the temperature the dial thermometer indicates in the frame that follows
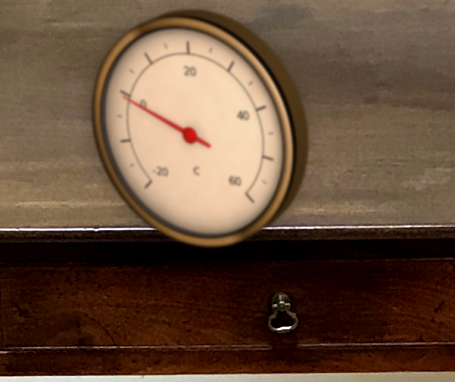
0 °C
